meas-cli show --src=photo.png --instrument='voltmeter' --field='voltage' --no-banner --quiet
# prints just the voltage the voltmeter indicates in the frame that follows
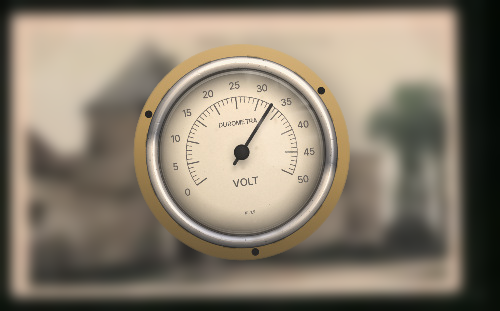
33 V
